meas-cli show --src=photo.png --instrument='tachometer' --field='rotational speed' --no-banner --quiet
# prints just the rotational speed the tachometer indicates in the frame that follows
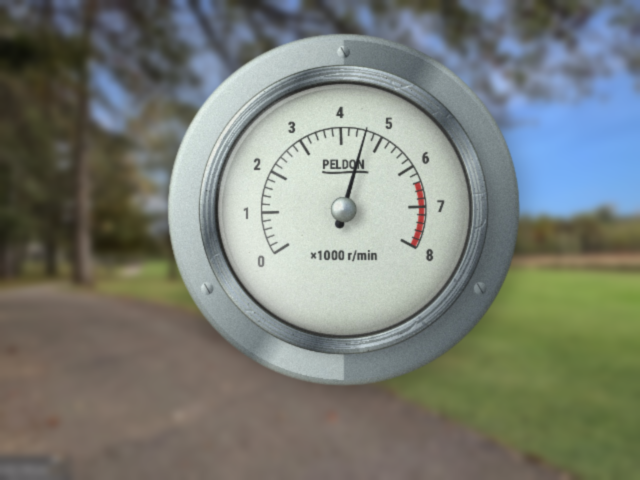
4600 rpm
